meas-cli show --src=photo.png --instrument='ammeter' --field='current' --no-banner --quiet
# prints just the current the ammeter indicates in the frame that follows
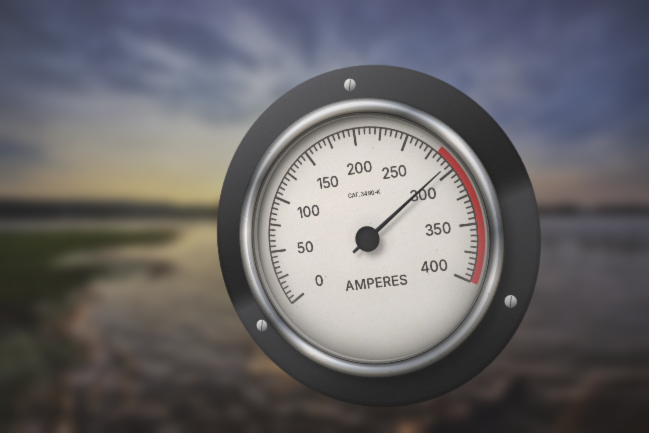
295 A
